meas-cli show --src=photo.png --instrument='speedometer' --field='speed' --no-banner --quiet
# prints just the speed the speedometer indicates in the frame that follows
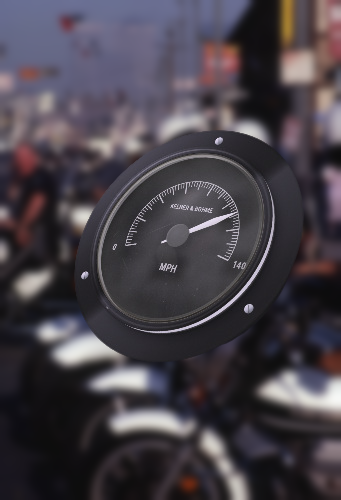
110 mph
